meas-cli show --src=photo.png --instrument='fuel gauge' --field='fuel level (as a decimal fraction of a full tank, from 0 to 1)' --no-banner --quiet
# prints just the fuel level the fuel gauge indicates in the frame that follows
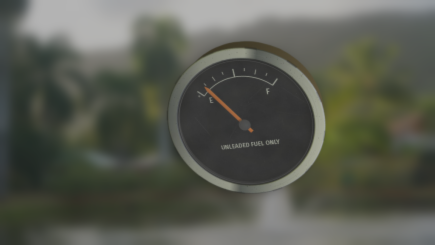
0.125
